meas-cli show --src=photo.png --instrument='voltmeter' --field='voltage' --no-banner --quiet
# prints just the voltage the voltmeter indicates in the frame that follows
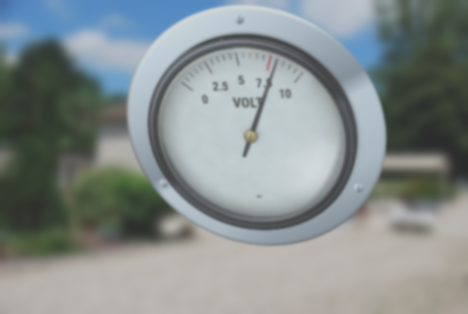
8 V
